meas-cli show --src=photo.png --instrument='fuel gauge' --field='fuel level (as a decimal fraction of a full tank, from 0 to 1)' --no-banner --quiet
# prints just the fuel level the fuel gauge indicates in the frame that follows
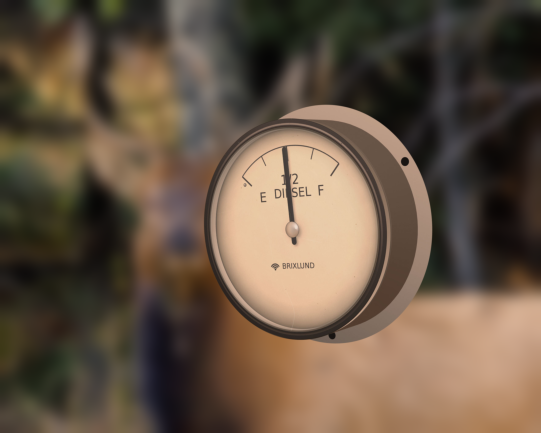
0.5
